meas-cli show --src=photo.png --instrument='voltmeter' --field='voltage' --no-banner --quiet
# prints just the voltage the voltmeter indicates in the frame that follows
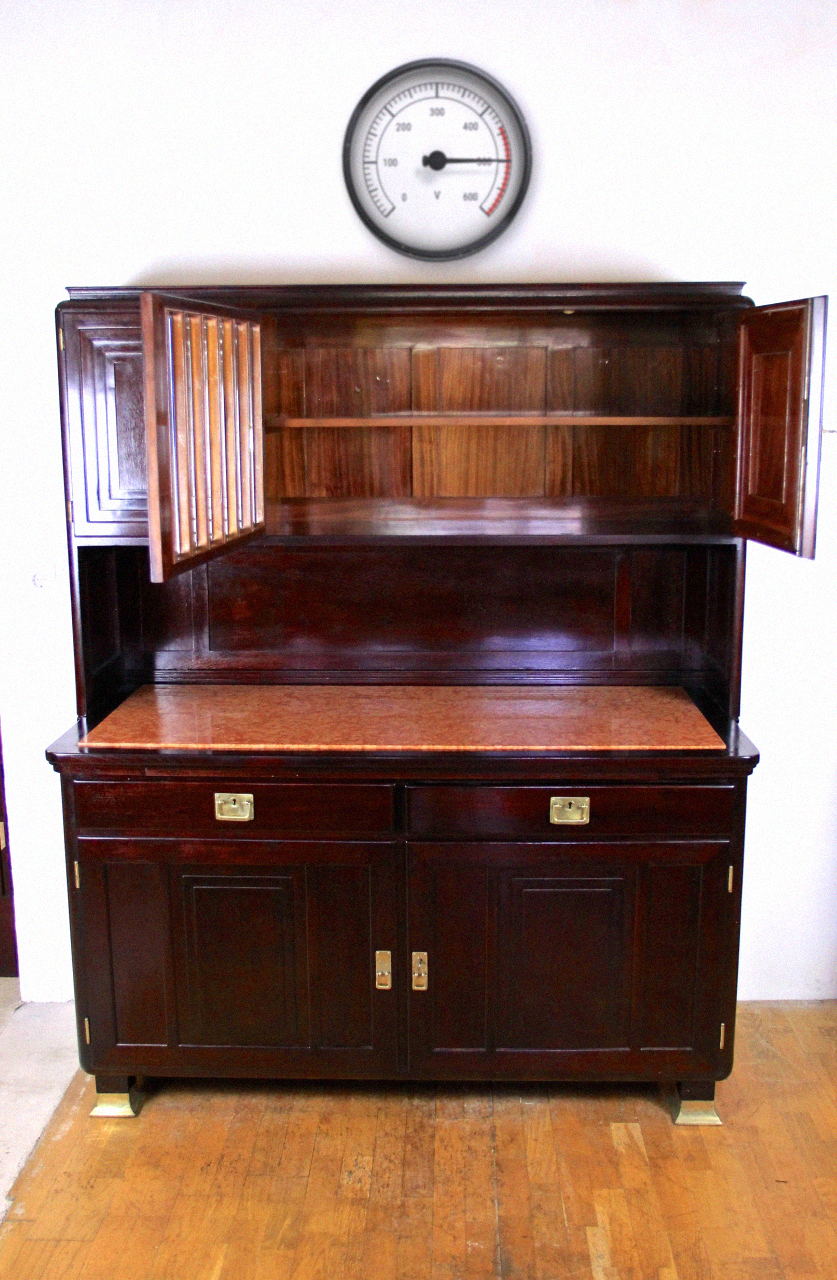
500 V
